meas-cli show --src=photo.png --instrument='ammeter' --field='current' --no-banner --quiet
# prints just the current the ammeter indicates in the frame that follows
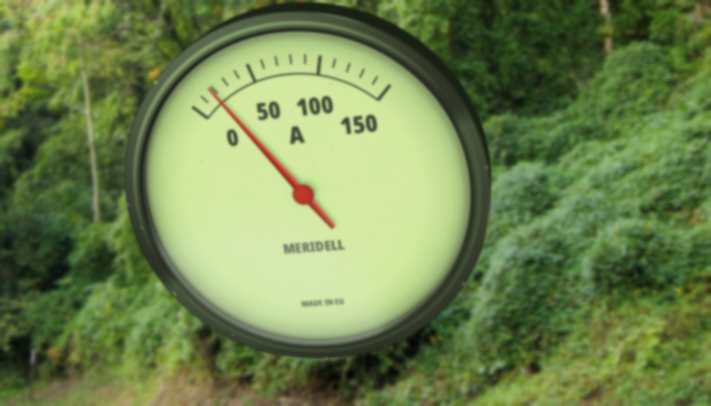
20 A
